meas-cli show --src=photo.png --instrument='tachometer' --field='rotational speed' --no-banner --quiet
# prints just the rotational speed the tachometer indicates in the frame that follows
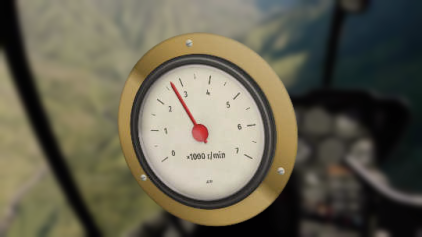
2750 rpm
